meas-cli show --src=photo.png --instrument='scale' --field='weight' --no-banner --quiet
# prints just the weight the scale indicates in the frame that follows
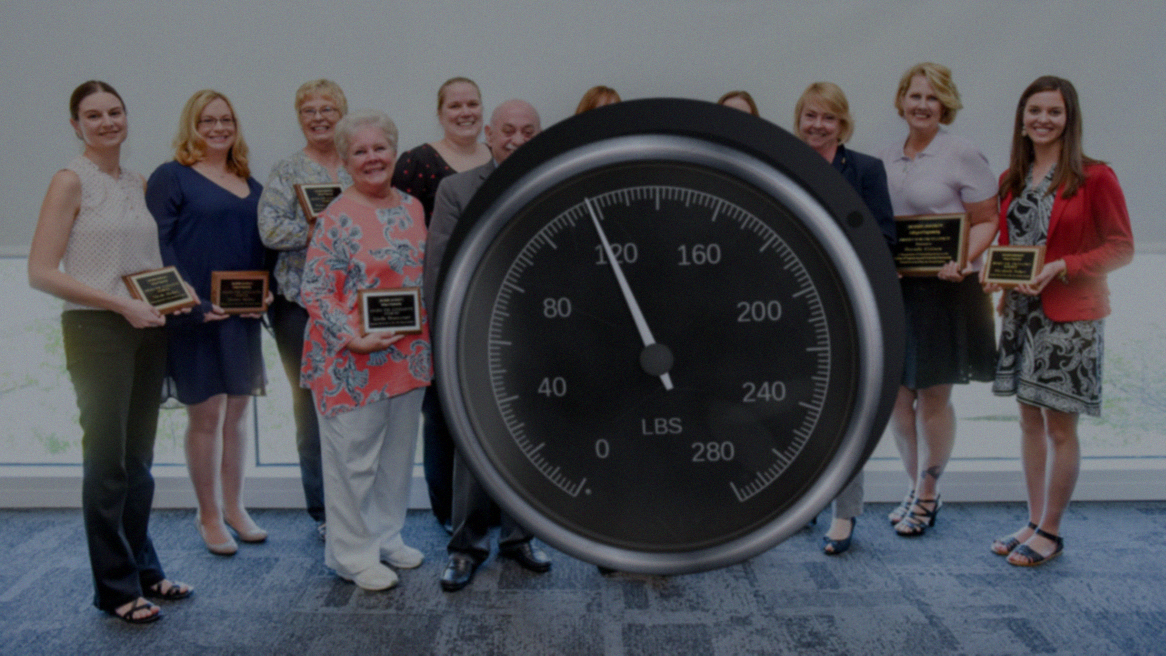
118 lb
